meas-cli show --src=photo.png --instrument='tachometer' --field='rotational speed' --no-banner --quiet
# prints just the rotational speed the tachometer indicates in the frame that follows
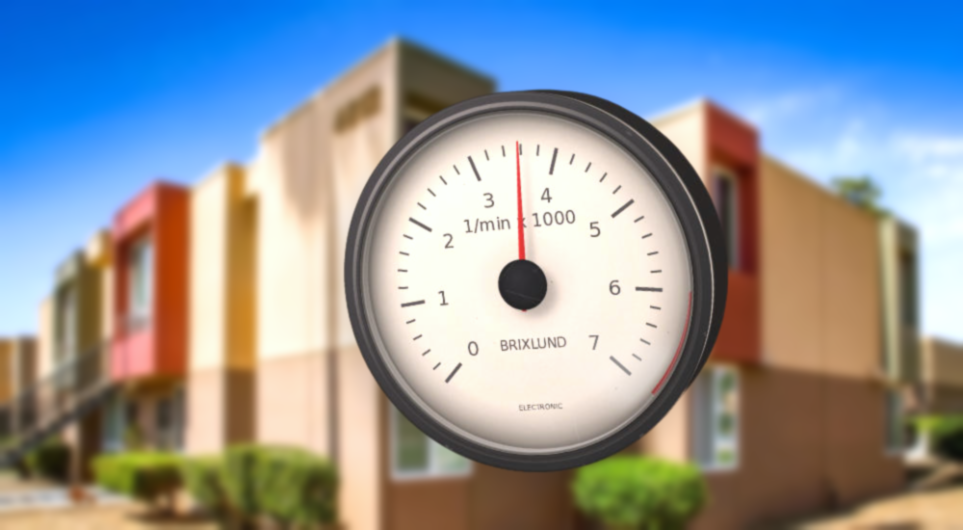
3600 rpm
